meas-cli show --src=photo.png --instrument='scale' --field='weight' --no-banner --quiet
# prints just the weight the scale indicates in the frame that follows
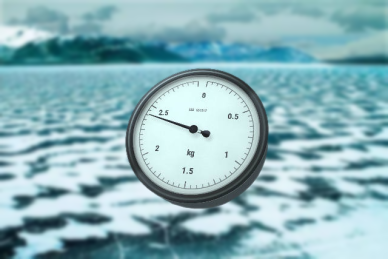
2.4 kg
